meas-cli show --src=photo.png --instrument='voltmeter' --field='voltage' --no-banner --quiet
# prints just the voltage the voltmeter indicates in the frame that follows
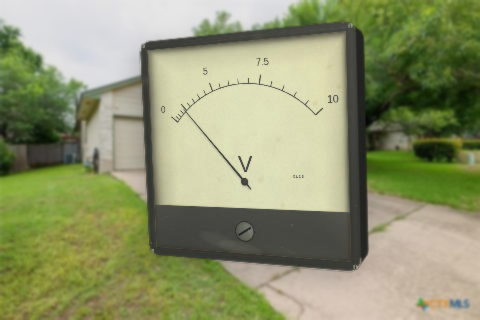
2.5 V
